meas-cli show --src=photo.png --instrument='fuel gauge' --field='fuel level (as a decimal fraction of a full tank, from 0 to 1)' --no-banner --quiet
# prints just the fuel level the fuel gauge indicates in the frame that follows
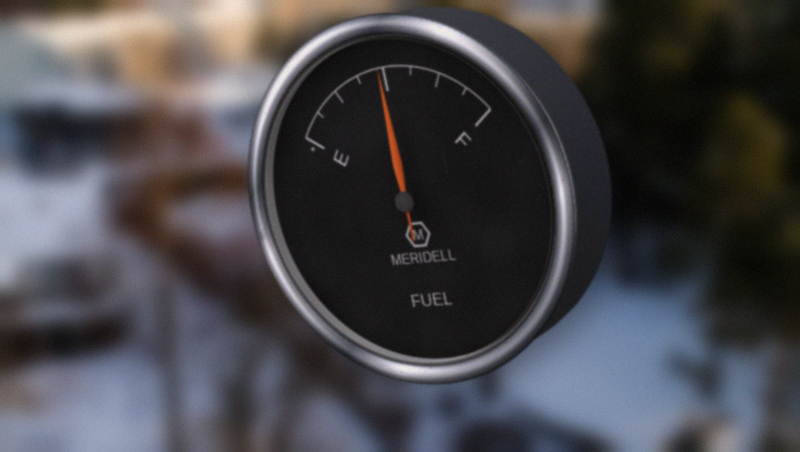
0.5
